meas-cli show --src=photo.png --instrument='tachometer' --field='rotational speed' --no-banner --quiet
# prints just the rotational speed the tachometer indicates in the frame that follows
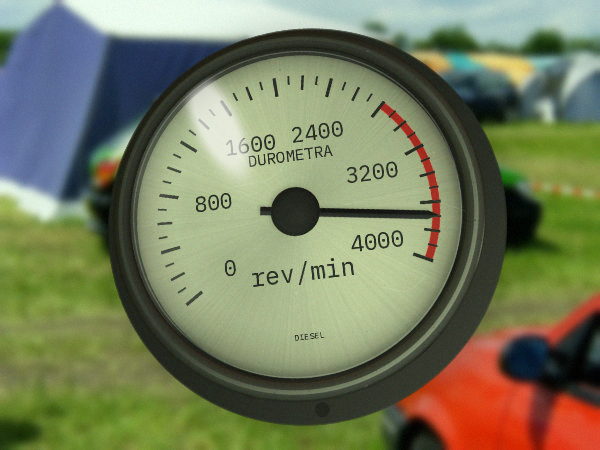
3700 rpm
